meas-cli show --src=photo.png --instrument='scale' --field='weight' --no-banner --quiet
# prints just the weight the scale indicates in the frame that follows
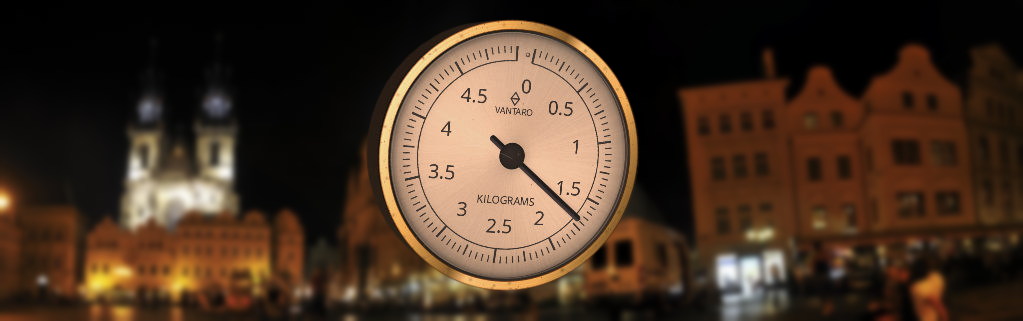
1.7 kg
